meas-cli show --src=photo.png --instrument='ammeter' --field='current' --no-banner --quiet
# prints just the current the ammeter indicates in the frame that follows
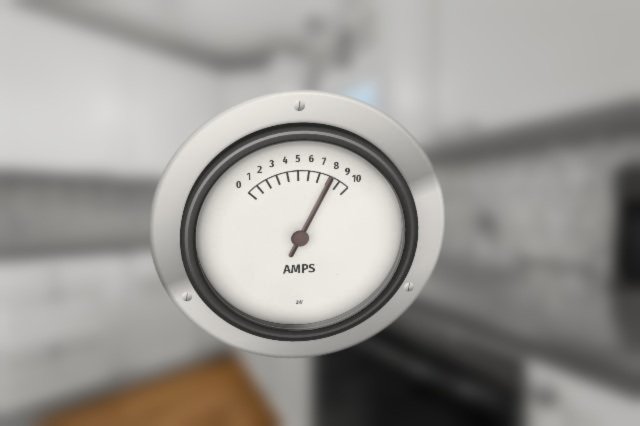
8 A
